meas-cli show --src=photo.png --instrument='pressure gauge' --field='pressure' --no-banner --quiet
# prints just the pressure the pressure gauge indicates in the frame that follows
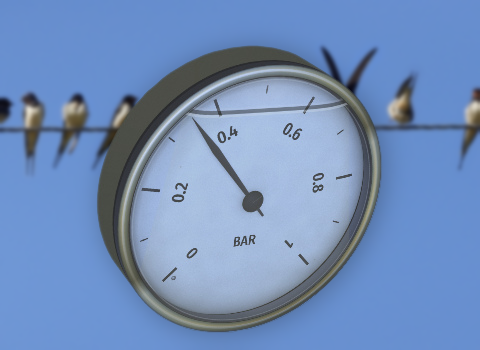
0.35 bar
